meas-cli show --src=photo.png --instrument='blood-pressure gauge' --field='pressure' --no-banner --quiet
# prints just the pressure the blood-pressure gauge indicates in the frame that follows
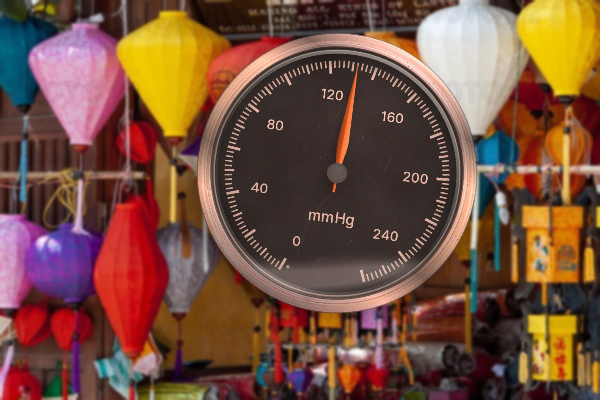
132 mmHg
